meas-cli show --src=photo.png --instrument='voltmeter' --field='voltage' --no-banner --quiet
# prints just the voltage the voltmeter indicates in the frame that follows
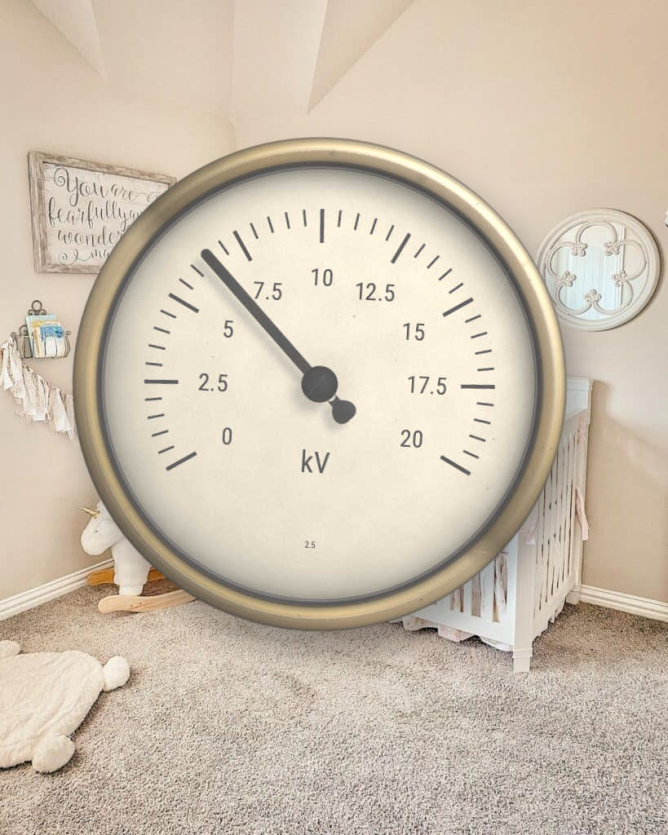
6.5 kV
